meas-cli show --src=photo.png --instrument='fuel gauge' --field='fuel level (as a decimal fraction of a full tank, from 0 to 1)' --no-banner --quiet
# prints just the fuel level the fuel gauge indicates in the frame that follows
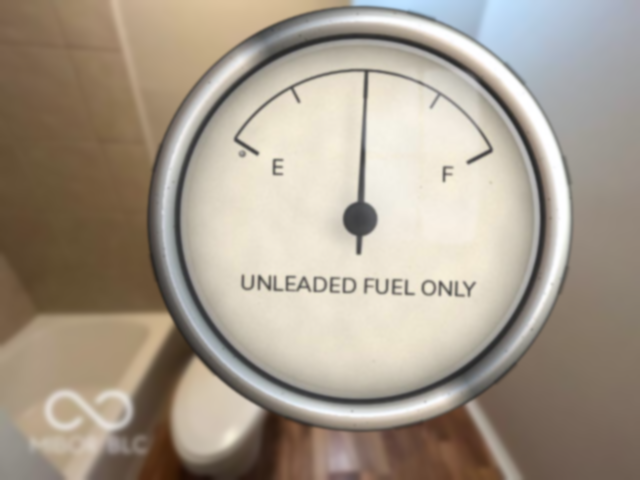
0.5
